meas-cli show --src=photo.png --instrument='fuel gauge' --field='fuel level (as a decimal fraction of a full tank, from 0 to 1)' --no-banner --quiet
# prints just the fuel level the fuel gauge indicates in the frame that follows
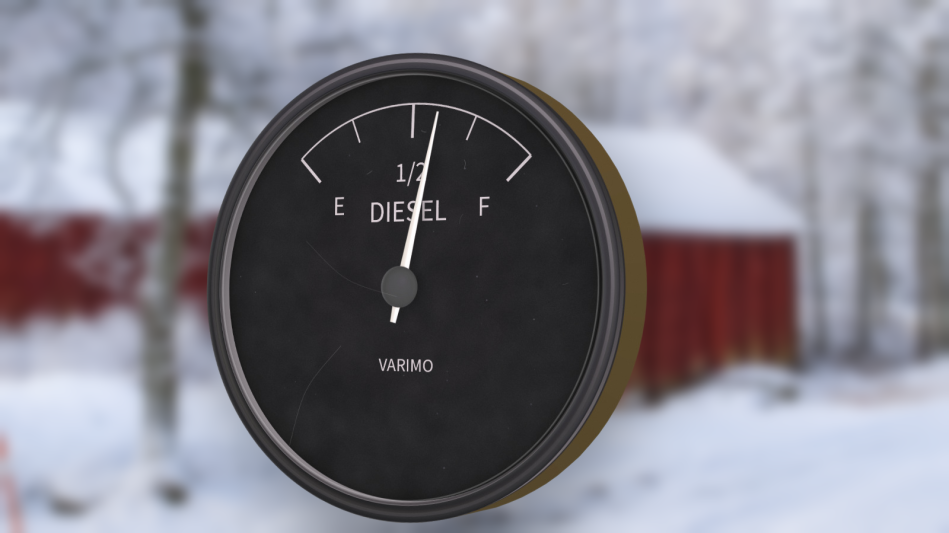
0.625
